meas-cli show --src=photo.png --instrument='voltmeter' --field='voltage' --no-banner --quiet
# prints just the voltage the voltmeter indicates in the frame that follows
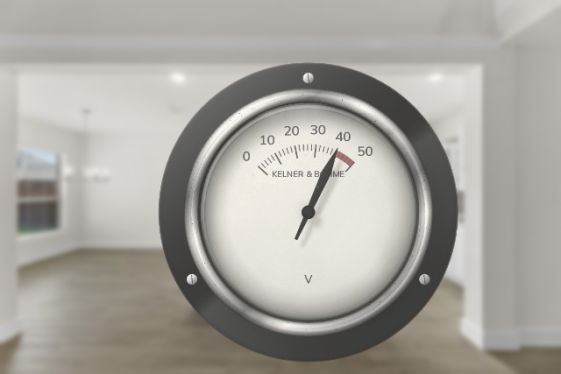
40 V
